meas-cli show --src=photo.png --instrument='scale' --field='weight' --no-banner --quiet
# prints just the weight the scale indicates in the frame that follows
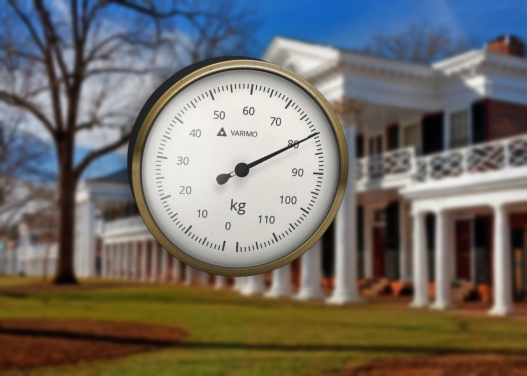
80 kg
